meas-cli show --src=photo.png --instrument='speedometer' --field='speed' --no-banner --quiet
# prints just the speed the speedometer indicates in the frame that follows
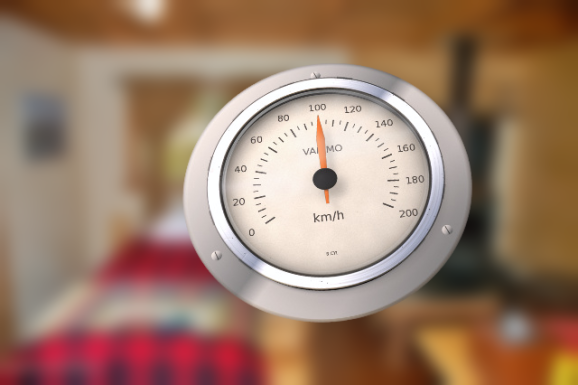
100 km/h
